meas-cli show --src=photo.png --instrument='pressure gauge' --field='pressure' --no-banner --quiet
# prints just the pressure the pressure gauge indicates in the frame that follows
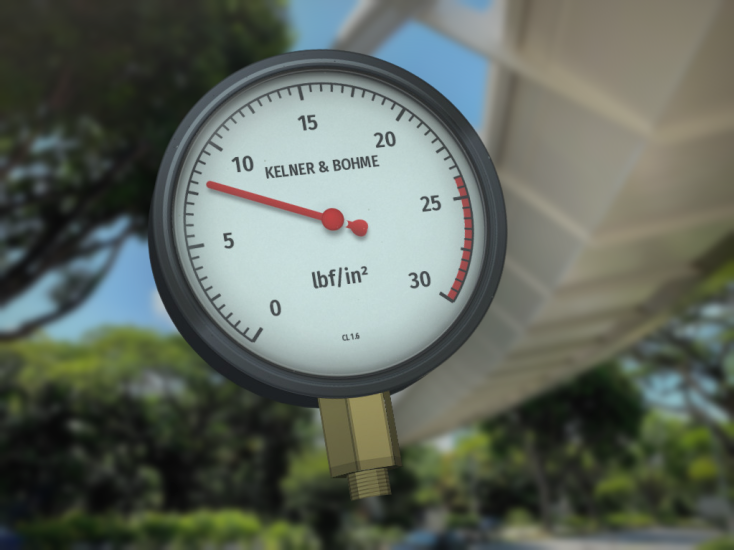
8 psi
